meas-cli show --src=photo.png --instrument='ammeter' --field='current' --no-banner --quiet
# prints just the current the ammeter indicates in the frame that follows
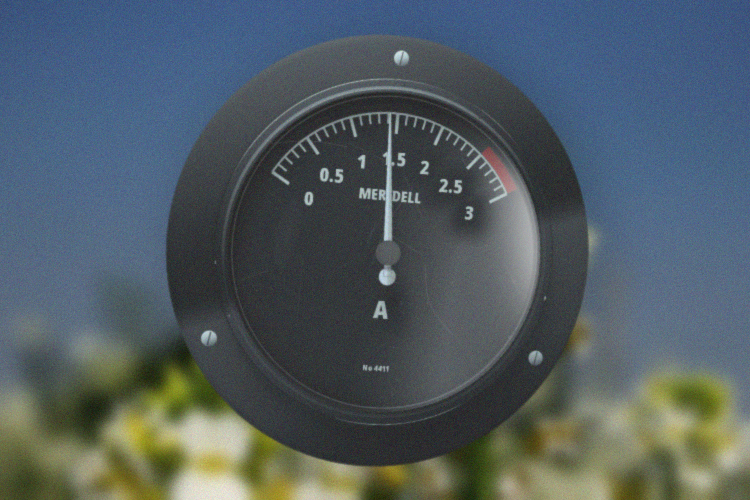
1.4 A
